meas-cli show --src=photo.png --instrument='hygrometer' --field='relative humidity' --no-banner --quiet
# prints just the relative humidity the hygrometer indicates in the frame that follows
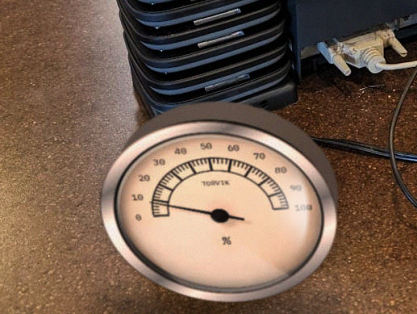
10 %
